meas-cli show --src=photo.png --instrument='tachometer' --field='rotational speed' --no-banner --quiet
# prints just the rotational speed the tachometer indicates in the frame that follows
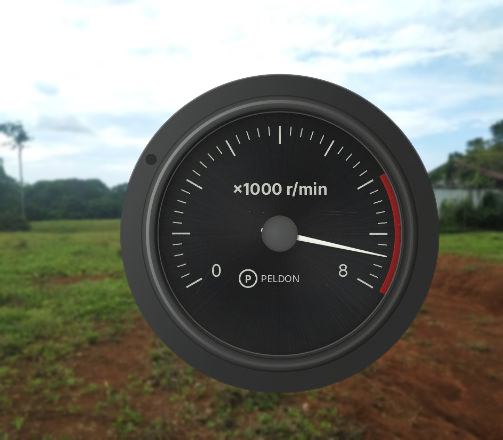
7400 rpm
